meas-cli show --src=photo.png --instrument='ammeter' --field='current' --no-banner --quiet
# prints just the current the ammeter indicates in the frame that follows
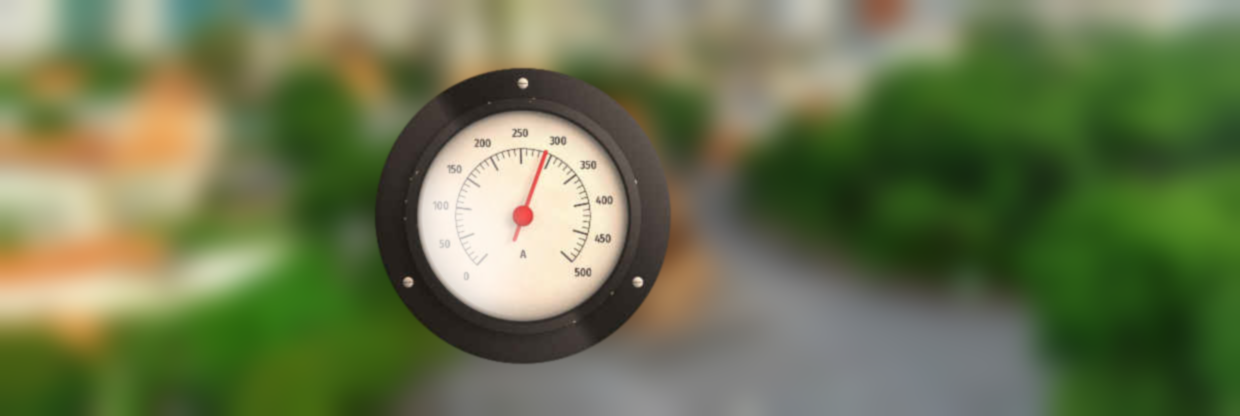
290 A
